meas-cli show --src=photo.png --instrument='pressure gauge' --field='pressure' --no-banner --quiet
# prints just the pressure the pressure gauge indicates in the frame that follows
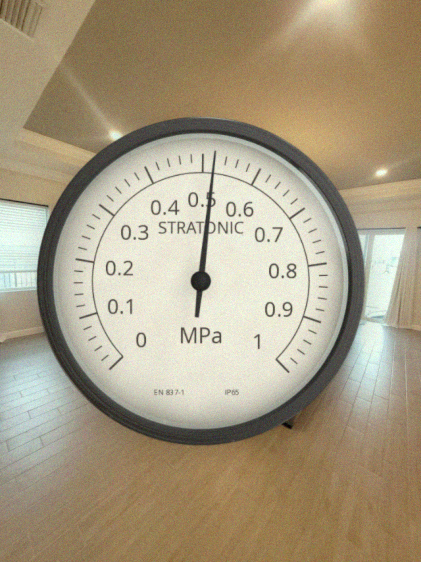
0.52 MPa
